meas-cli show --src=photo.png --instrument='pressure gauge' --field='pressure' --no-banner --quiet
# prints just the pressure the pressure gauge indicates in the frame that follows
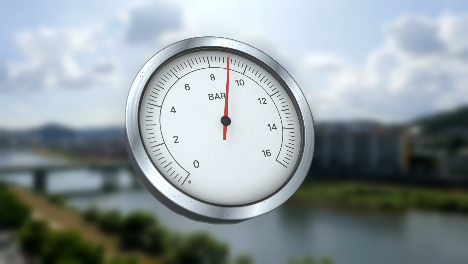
9 bar
